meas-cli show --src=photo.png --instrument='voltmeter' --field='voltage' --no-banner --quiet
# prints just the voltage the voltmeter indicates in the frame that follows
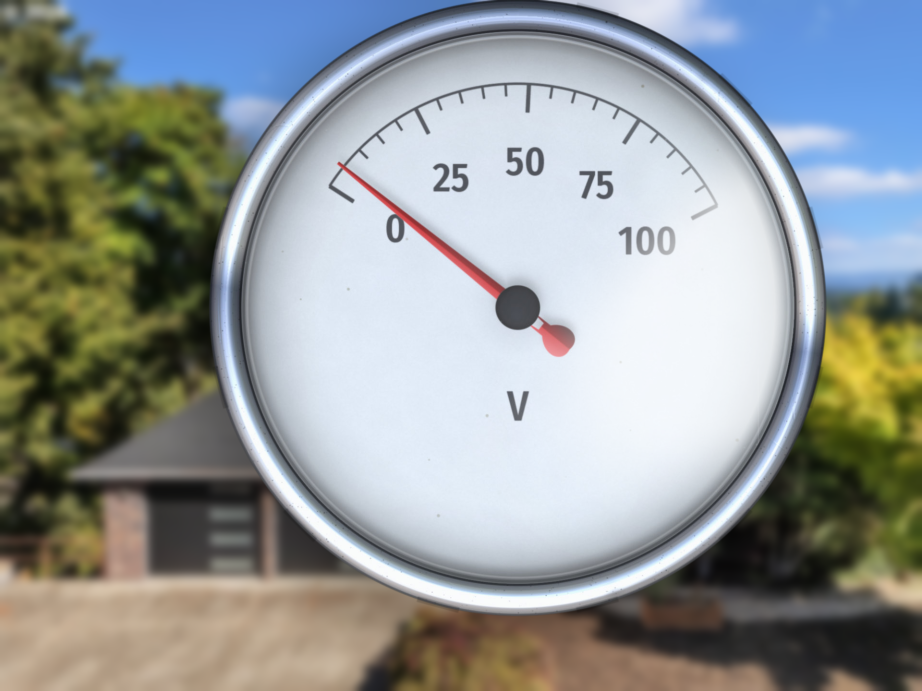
5 V
